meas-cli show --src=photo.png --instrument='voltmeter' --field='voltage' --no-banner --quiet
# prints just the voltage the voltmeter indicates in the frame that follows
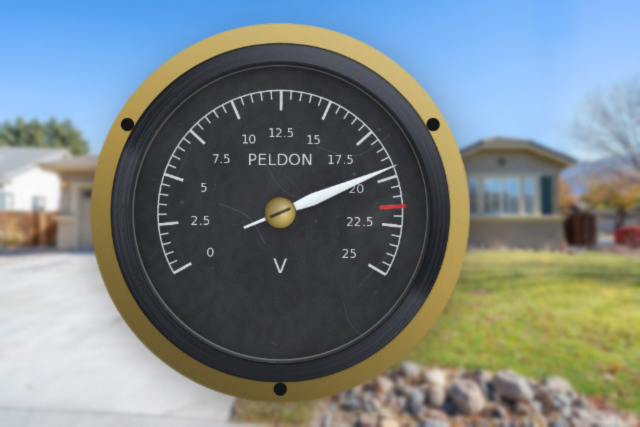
19.5 V
